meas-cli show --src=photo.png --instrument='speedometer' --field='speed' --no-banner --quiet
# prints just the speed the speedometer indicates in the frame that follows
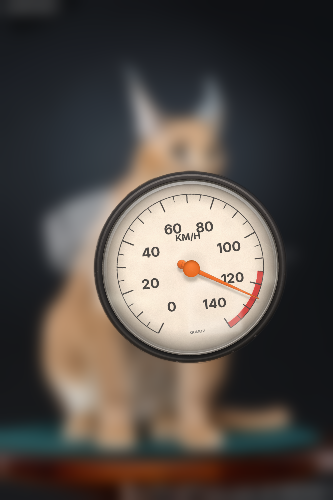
125 km/h
